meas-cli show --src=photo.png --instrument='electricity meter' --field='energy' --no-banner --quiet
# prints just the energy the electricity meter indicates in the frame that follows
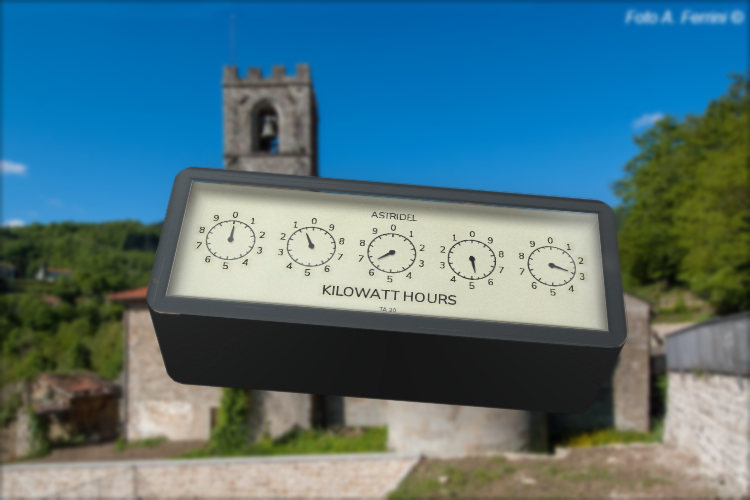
653 kWh
